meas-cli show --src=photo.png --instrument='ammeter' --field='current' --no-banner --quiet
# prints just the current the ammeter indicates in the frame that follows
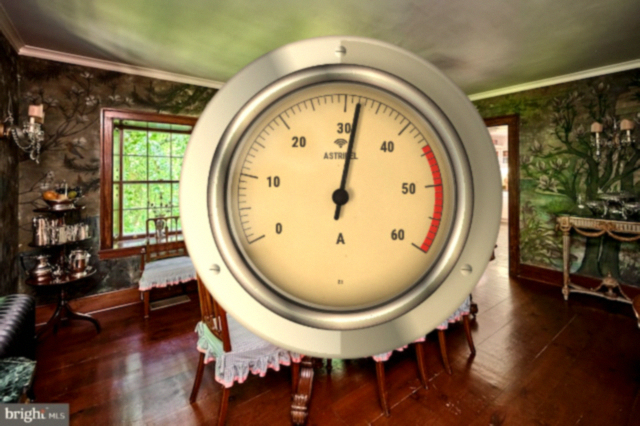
32 A
